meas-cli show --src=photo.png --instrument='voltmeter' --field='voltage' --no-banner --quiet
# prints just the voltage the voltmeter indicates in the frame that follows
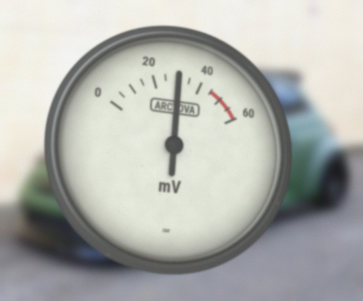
30 mV
